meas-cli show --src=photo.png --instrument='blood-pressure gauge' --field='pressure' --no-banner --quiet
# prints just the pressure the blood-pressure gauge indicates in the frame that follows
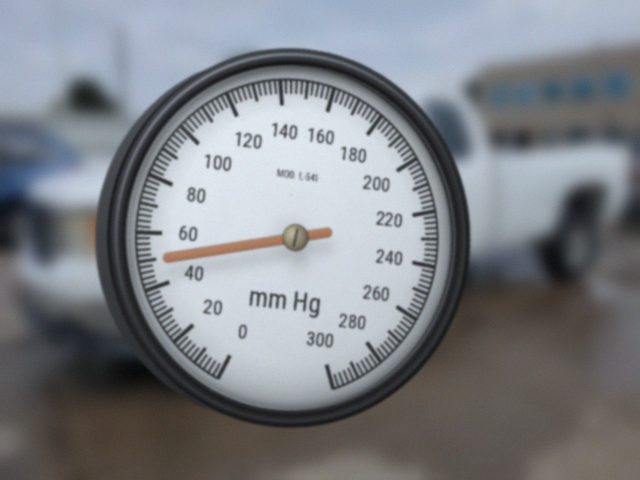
50 mmHg
